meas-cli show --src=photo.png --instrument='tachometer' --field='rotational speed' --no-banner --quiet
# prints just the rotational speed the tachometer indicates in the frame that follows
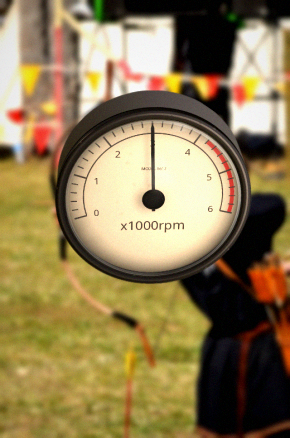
3000 rpm
